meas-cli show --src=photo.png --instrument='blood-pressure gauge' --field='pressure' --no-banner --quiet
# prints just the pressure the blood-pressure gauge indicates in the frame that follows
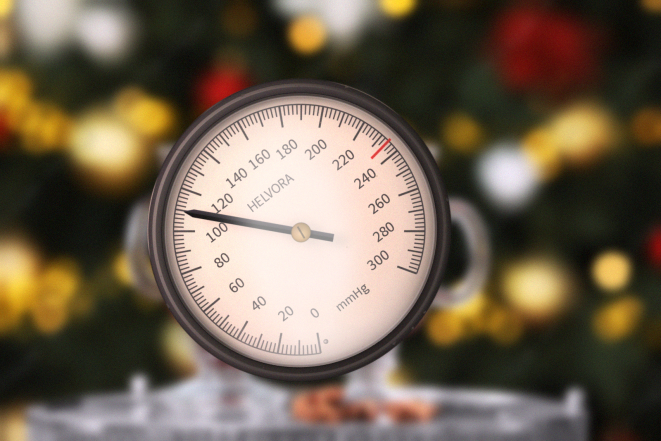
110 mmHg
